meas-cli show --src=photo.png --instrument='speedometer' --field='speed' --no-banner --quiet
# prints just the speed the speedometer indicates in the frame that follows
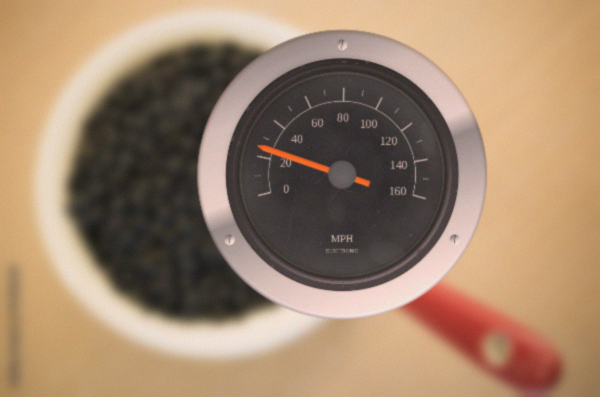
25 mph
